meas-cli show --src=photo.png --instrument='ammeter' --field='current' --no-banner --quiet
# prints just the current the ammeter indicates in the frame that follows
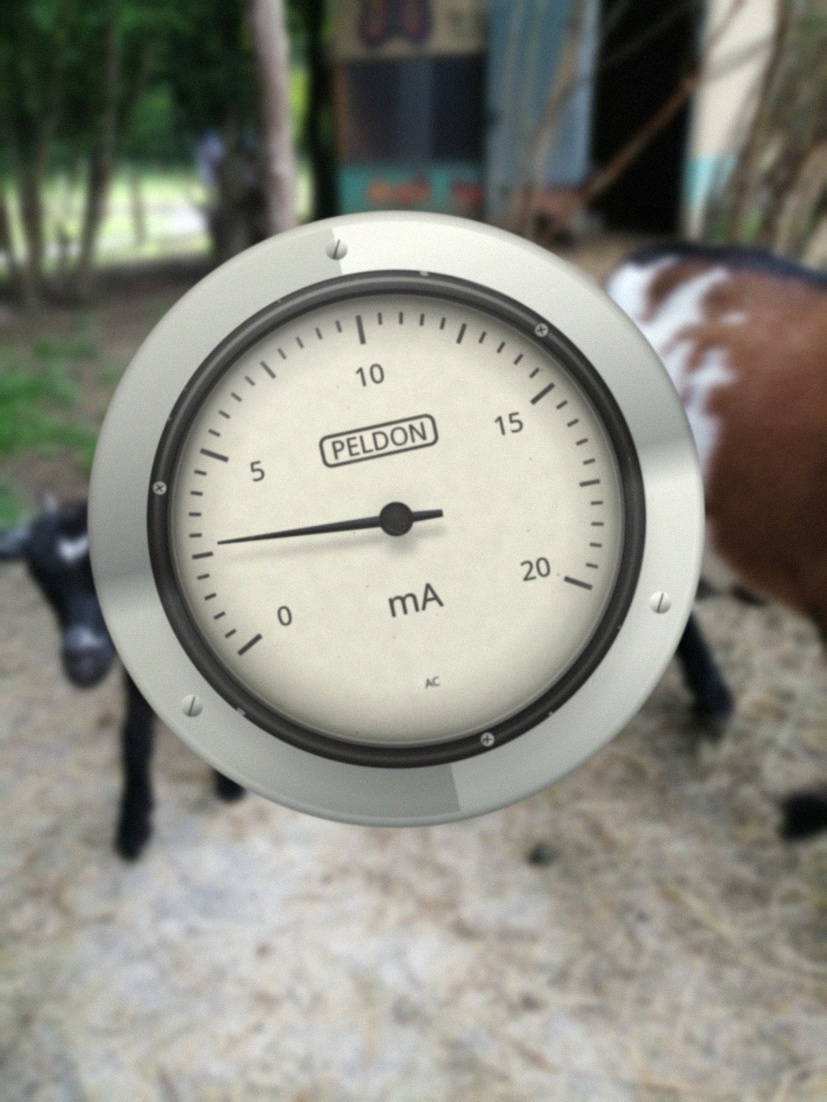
2.75 mA
